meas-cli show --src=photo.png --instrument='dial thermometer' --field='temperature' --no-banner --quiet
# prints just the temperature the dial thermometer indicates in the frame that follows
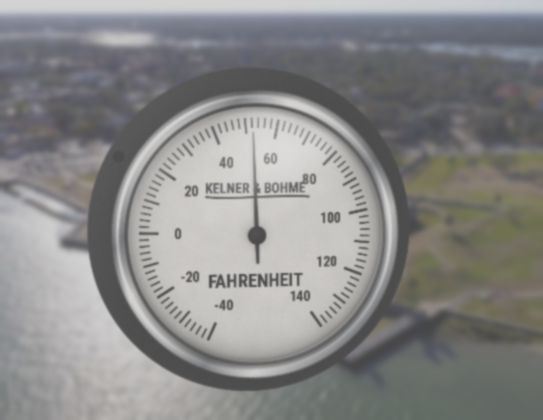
52 °F
